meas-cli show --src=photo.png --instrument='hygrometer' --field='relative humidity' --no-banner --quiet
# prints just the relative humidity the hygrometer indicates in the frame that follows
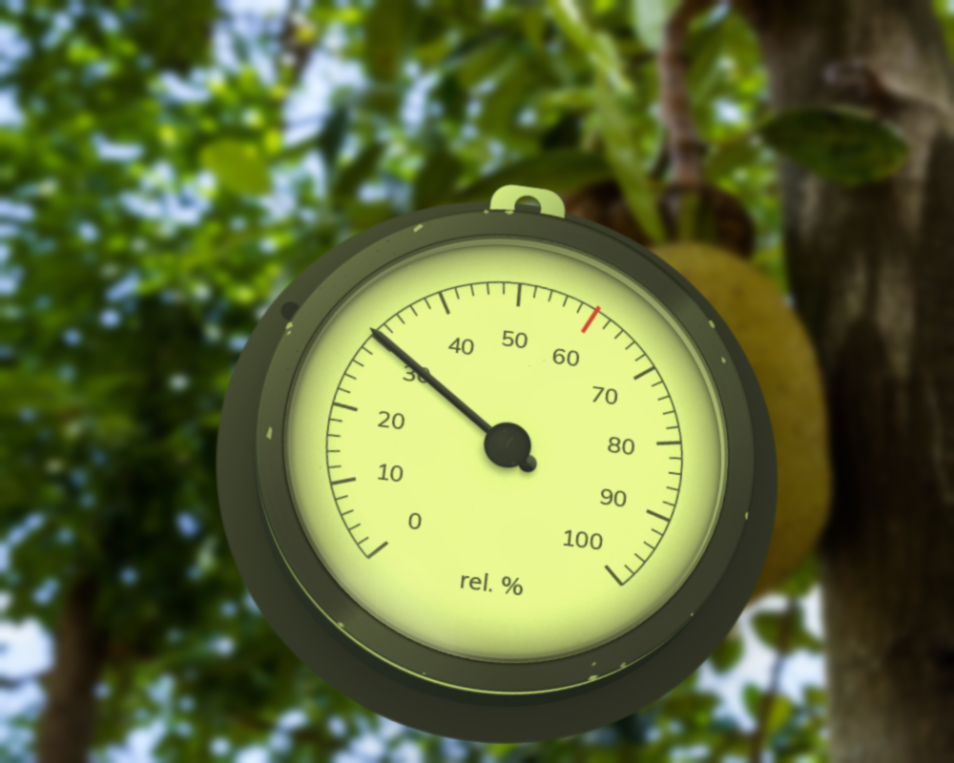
30 %
